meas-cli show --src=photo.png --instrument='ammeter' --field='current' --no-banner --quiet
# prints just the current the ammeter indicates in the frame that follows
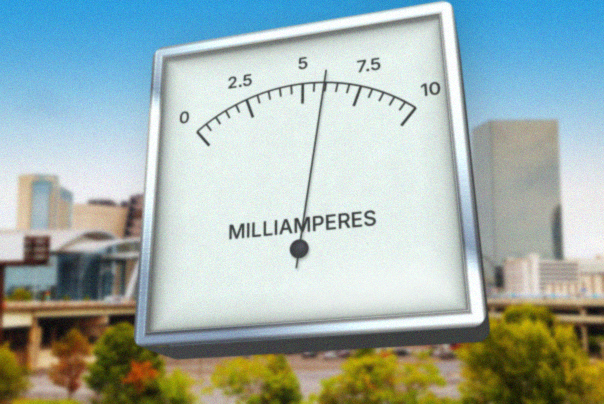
6 mA
